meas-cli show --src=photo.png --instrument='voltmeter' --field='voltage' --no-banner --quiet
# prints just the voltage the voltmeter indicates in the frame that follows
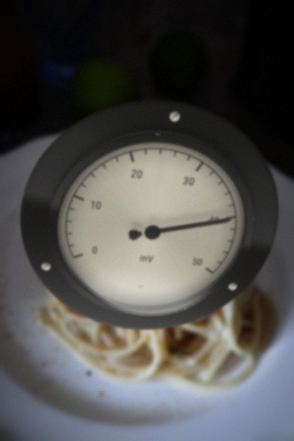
40 mV
